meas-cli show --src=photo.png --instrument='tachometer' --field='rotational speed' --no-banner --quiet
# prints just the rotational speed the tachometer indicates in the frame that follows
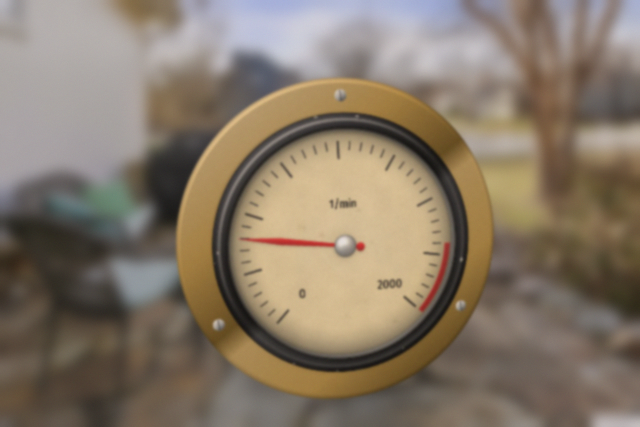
400 rpm
